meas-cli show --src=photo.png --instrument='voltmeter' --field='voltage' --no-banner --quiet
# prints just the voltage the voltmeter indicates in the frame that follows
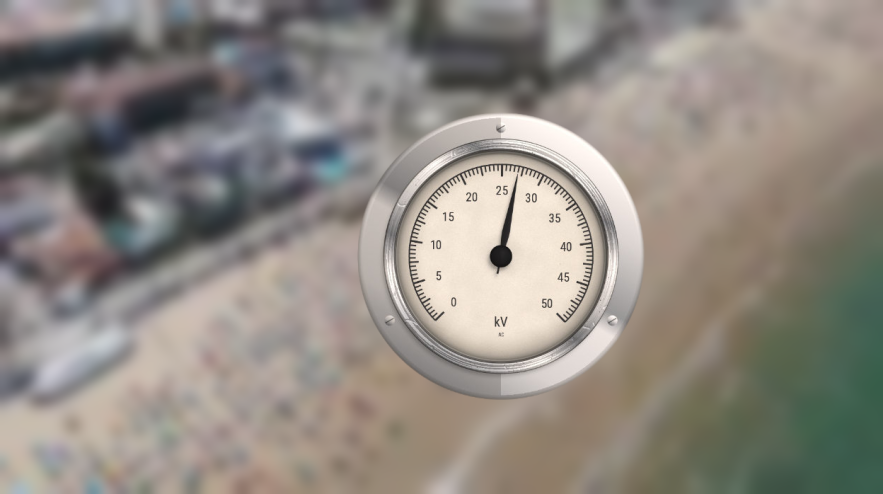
27 kV
